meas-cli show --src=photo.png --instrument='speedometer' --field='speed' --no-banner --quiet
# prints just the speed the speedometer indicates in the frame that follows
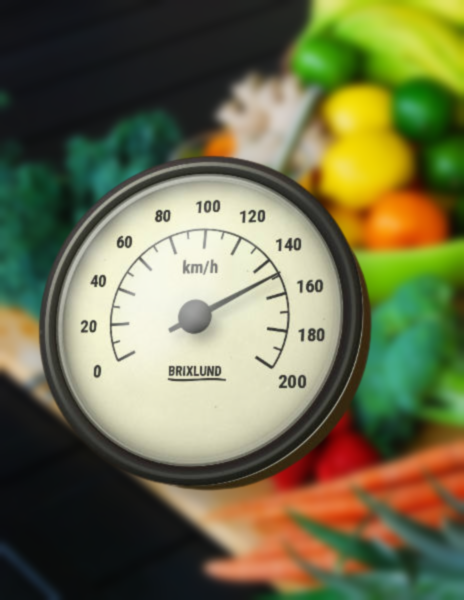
150 km/h
